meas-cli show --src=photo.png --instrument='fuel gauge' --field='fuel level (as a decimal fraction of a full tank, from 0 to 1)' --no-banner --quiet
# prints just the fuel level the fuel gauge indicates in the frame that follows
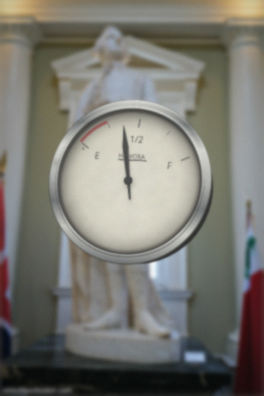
0.375
